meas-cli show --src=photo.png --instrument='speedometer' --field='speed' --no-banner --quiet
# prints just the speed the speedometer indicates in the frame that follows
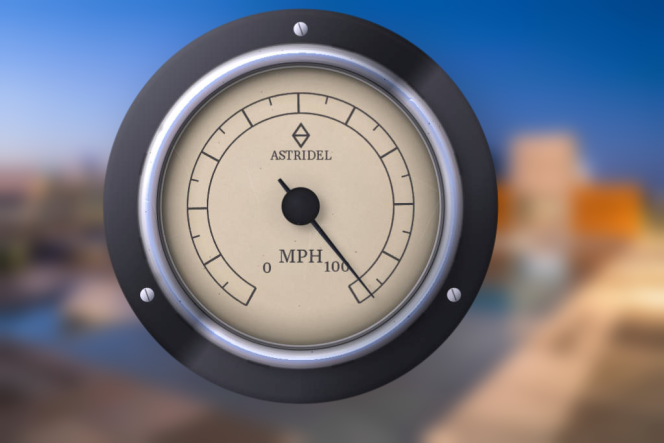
97.5 mph
